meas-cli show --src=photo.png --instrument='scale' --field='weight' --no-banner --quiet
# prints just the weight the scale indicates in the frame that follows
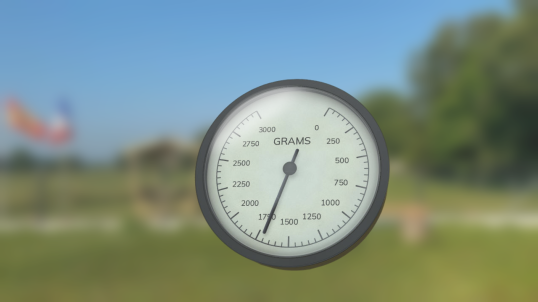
1700 g
